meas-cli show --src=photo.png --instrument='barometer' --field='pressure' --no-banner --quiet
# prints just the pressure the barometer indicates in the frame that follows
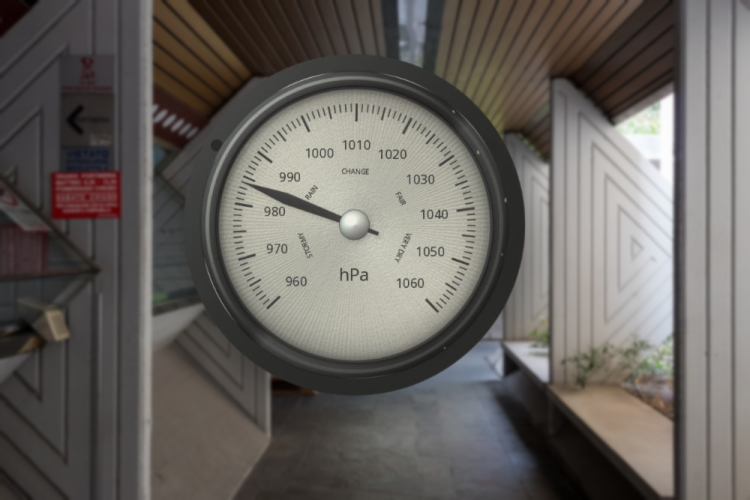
984 hPa
